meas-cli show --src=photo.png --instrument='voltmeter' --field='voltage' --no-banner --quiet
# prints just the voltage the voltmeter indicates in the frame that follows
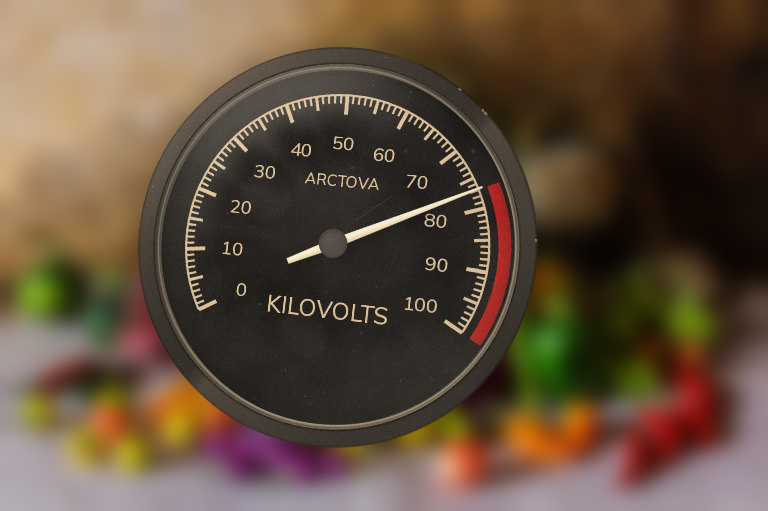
77 kV
